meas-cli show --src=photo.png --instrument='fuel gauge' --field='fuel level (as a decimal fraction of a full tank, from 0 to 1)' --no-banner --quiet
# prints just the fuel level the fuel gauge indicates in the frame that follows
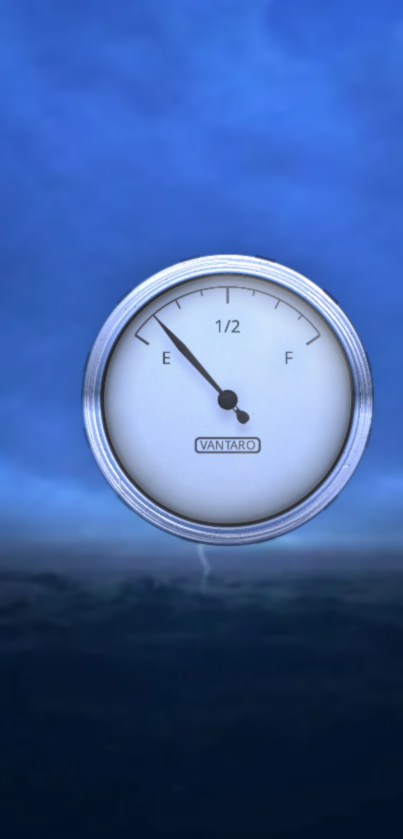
0.125
